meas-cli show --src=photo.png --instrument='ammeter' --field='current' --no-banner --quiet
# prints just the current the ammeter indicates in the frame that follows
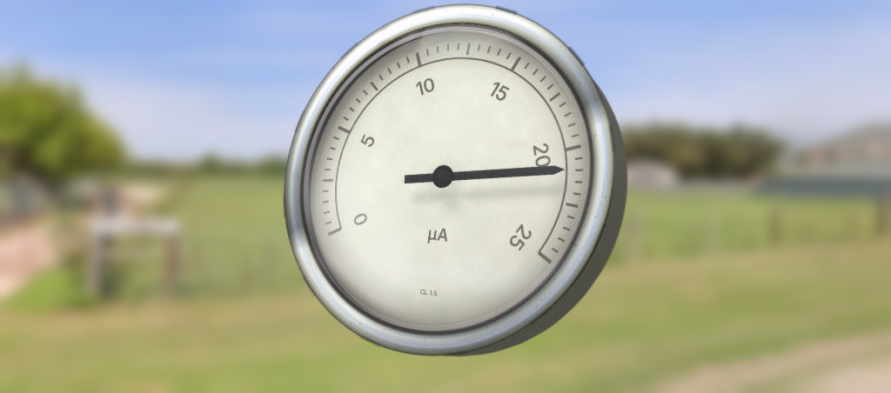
21 µA
